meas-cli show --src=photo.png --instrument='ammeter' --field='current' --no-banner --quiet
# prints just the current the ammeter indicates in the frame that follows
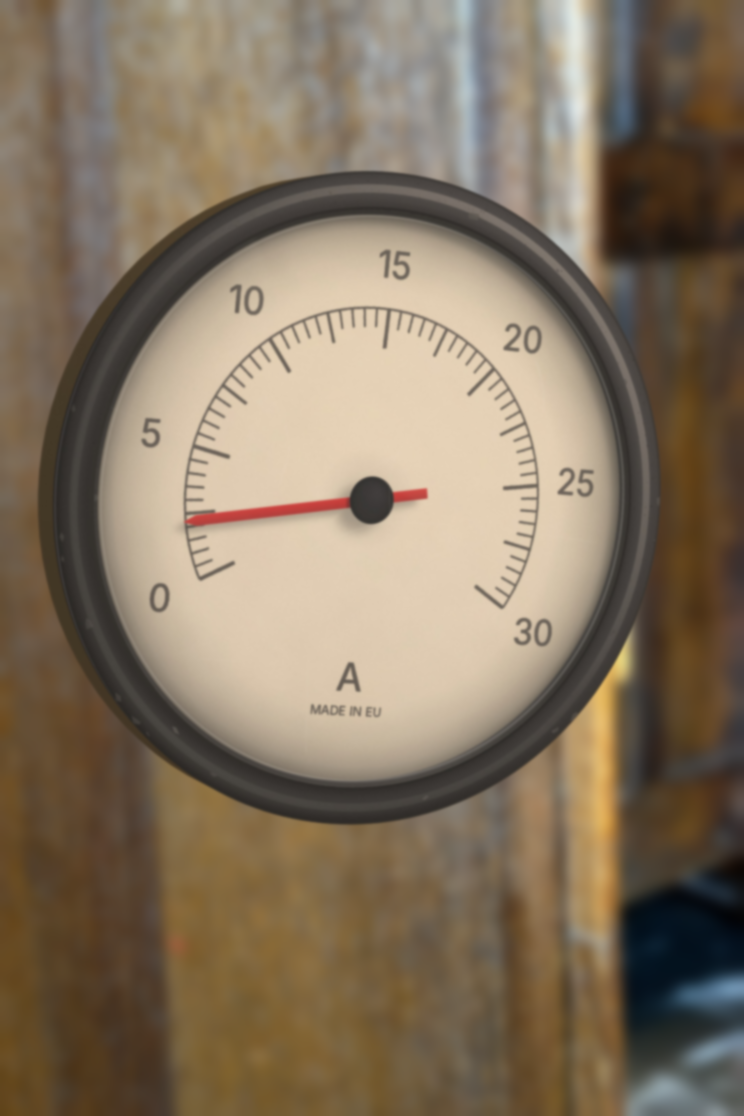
2.25 A
